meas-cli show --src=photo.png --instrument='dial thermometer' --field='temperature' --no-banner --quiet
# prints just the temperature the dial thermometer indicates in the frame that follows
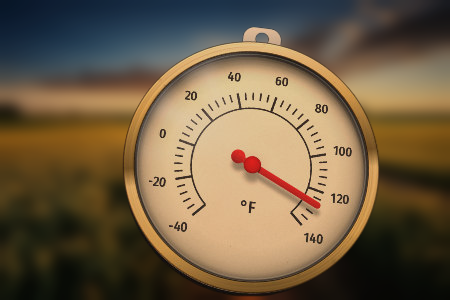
128 °F
